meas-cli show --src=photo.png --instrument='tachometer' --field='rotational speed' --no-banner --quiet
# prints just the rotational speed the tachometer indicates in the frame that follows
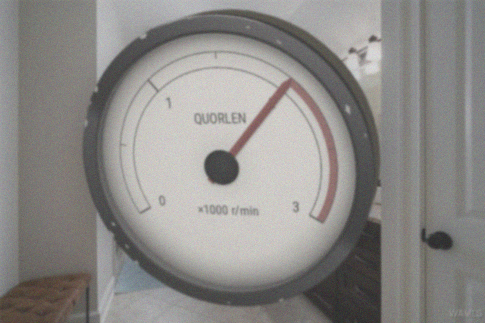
2000 rpm
